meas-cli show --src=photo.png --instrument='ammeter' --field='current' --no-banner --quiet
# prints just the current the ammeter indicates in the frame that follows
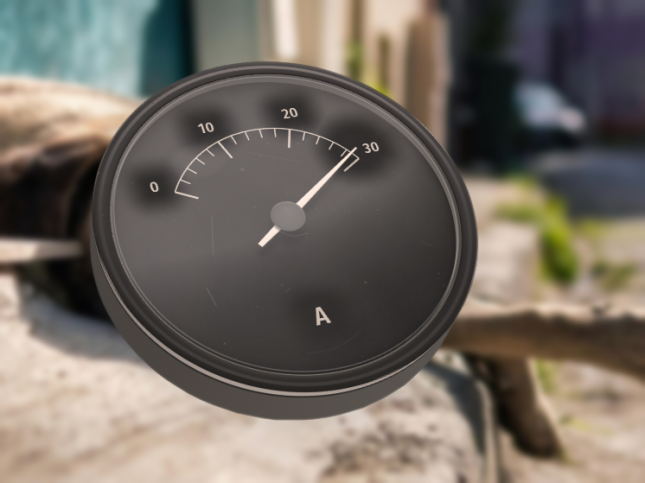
29 A
